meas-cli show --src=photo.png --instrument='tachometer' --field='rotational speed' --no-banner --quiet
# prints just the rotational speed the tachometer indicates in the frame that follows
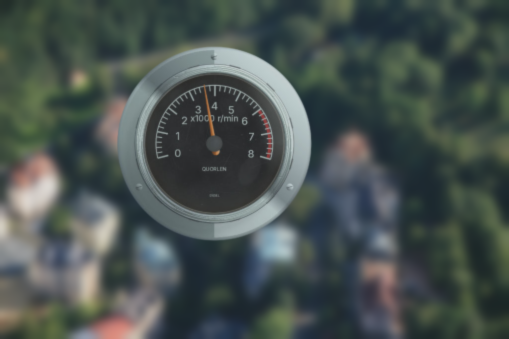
3600 rpm
